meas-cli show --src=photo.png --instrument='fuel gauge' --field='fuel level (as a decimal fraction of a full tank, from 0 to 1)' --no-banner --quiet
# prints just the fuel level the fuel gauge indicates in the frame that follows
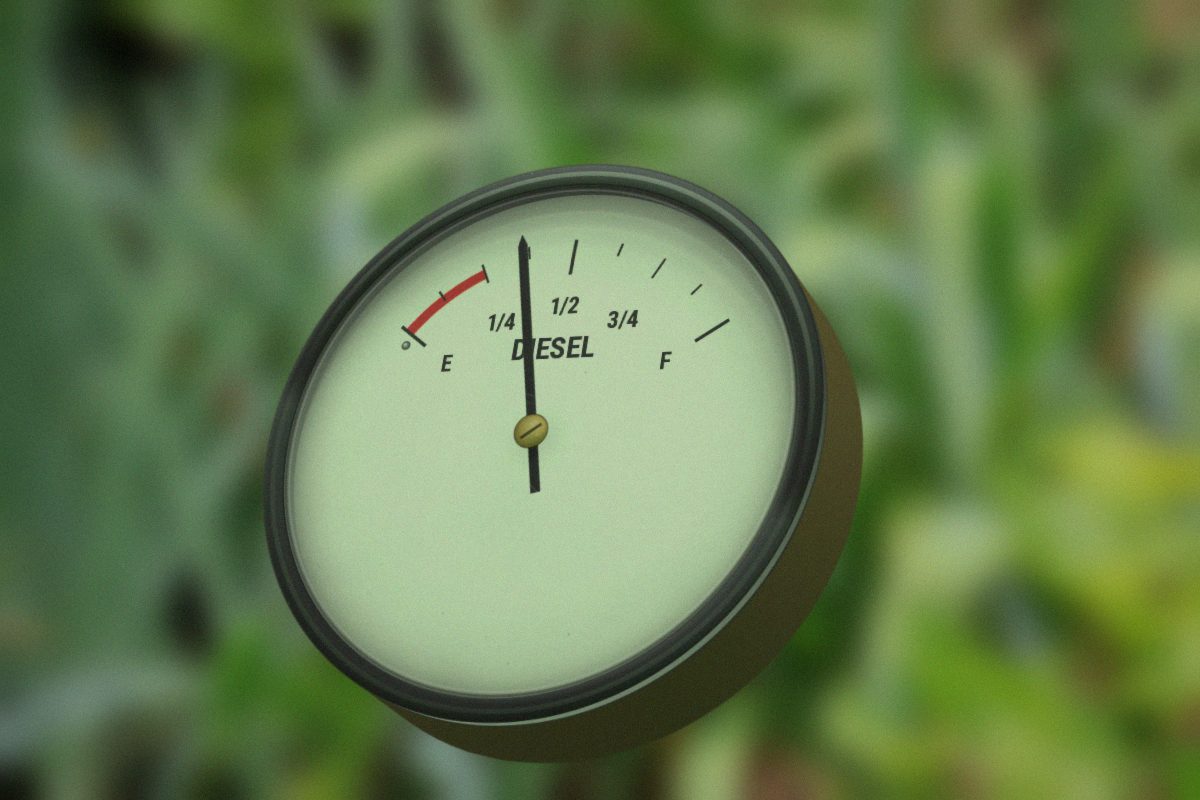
0.375
